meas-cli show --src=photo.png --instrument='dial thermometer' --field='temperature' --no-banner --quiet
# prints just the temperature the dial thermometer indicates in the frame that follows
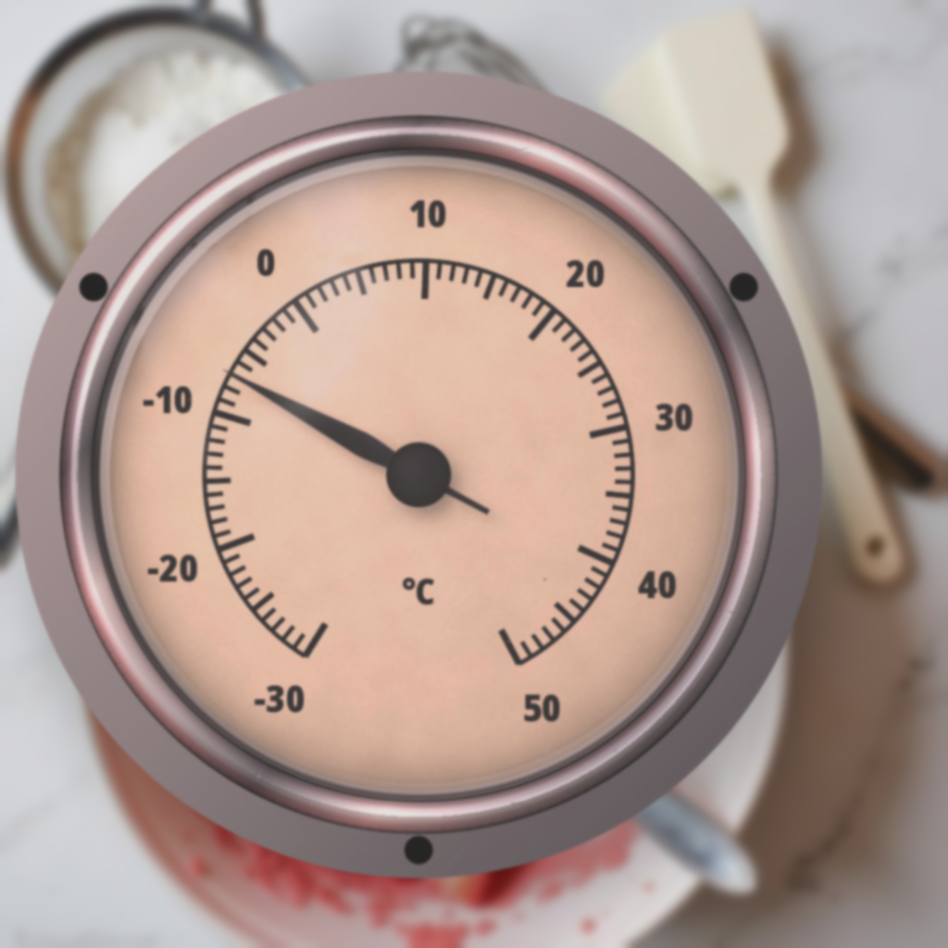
-7 °C
